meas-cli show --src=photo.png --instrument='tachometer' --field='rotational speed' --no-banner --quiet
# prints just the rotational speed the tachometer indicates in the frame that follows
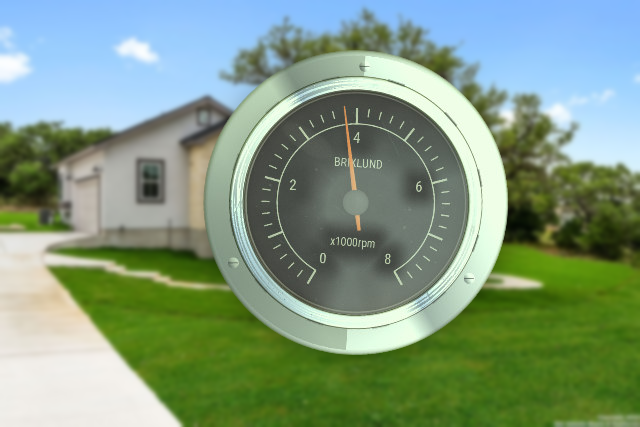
3800 rpm
